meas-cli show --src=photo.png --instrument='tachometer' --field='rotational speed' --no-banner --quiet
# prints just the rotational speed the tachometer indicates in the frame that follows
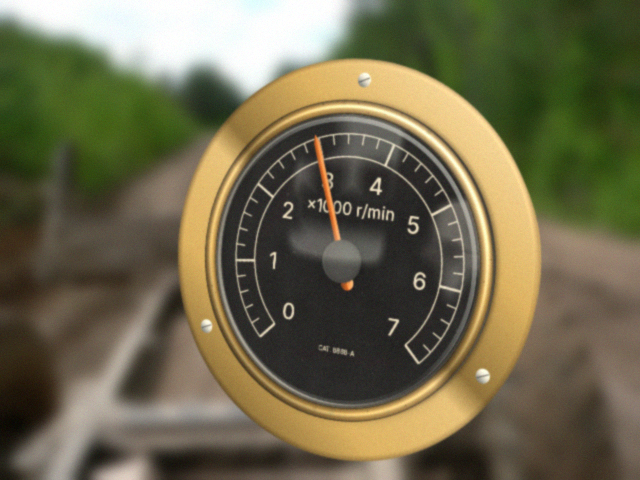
3000 rpm
